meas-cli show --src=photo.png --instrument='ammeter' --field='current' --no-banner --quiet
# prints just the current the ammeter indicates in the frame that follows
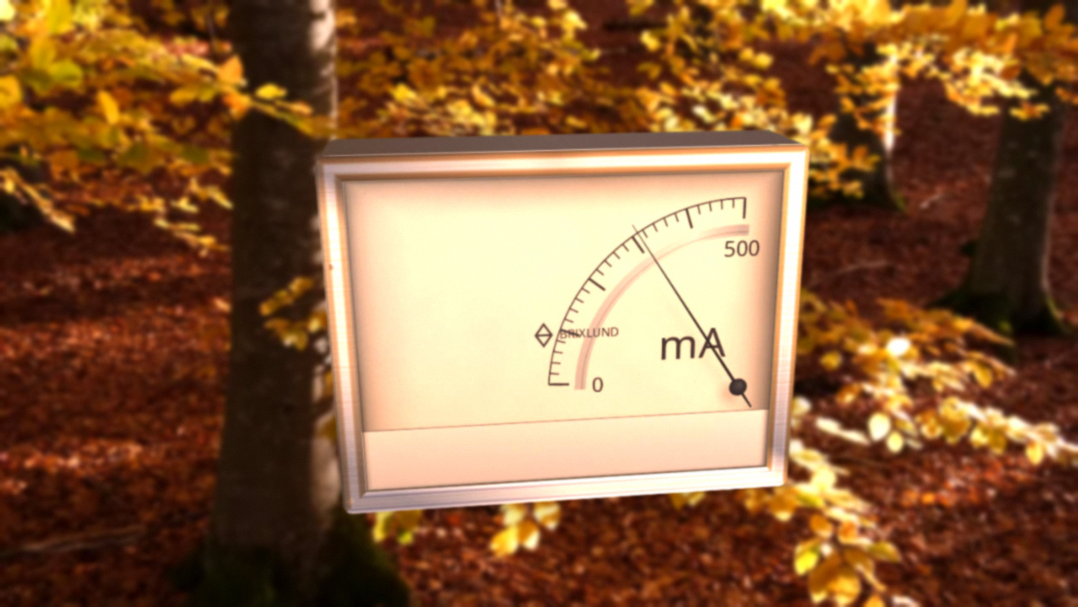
310 mA
